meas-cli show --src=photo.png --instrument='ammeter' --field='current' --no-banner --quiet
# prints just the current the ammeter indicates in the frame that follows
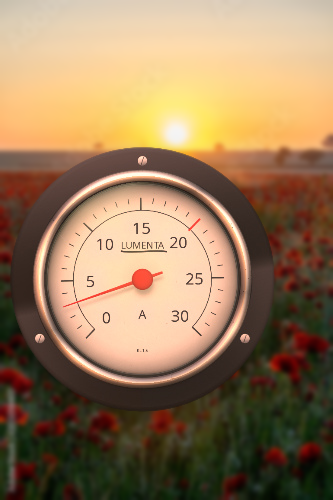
3 A
